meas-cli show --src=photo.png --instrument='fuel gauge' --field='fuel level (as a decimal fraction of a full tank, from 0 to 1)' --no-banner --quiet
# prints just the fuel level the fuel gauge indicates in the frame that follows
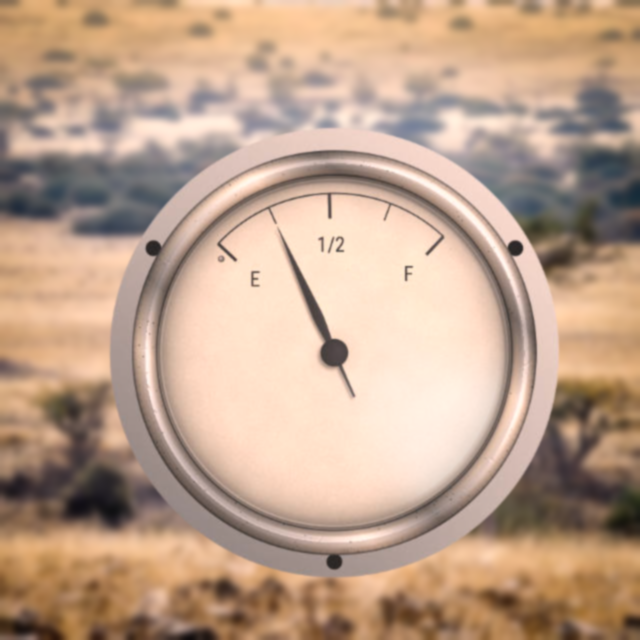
0.25
